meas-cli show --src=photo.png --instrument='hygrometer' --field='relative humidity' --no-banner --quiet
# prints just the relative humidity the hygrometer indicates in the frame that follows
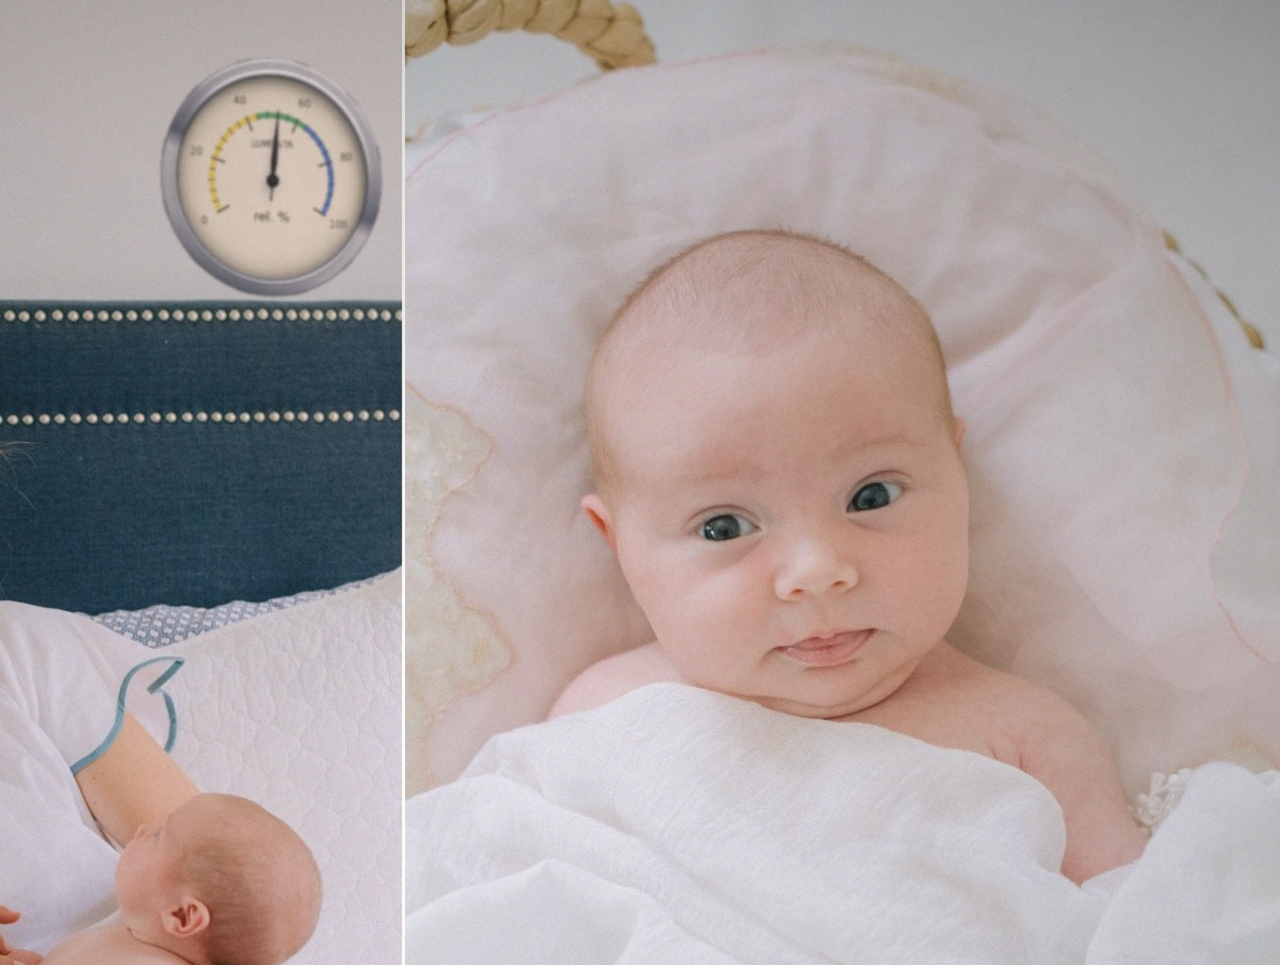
52 %
